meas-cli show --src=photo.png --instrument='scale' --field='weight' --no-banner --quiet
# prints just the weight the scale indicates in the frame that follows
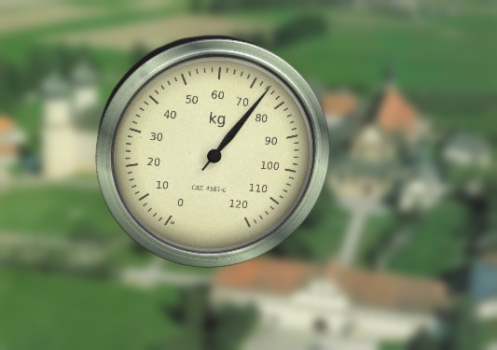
74 kg
